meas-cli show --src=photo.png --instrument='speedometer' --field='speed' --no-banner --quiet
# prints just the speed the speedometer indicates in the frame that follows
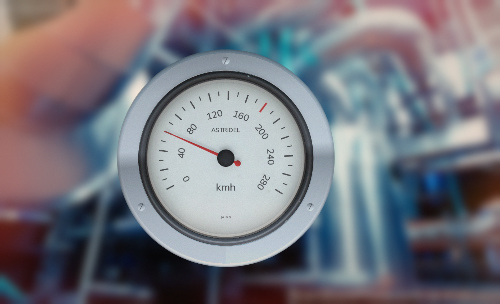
60 km/h
